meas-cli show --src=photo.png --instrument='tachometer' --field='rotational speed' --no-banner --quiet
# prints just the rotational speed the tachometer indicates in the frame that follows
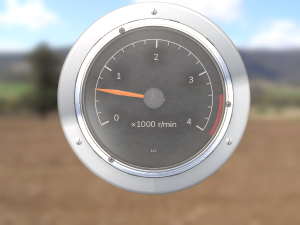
600 rpm
